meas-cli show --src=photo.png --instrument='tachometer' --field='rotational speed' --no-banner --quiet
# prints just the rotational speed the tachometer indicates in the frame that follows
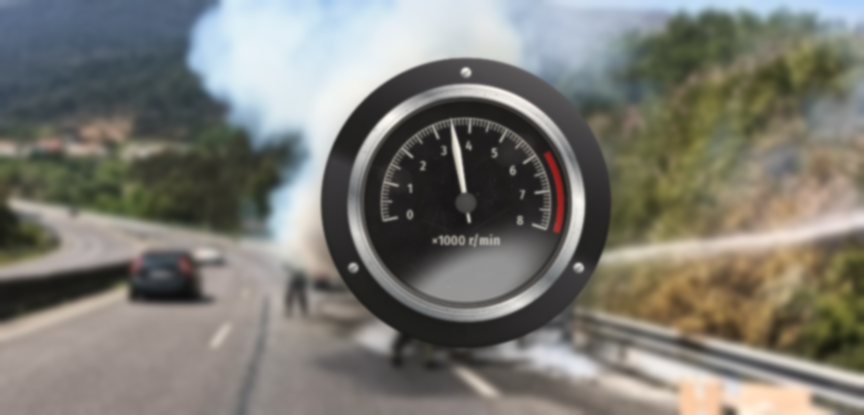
3500 rpm
